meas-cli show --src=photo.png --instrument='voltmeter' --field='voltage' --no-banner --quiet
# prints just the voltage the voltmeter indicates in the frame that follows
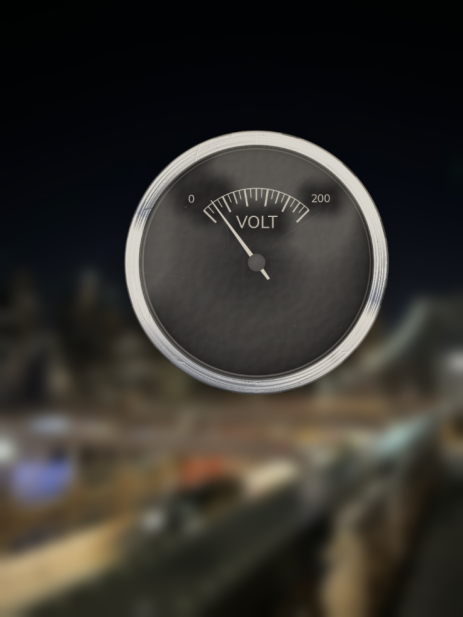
20 V
